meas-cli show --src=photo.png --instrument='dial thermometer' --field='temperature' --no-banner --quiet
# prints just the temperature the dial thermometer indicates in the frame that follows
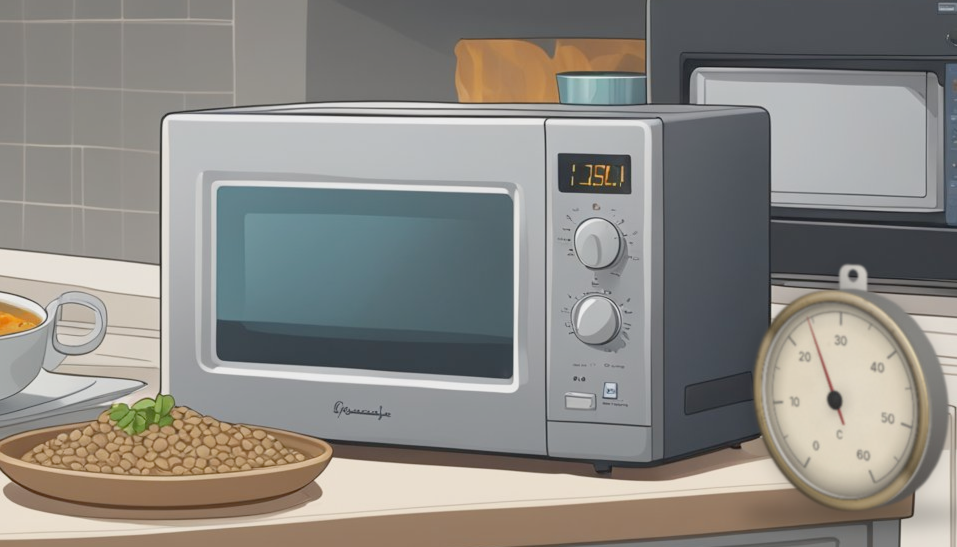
25 °C
